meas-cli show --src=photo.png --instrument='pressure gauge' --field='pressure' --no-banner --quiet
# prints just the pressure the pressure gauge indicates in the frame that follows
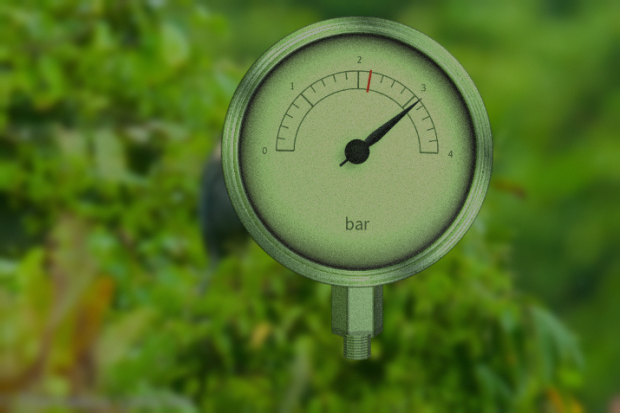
3.1 bar
